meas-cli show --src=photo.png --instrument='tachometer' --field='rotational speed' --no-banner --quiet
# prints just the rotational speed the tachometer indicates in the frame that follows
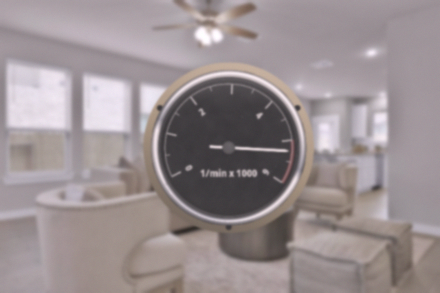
5250 rpm
